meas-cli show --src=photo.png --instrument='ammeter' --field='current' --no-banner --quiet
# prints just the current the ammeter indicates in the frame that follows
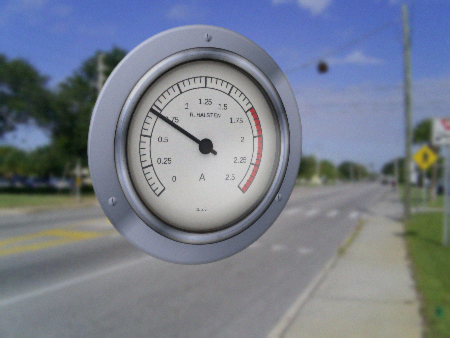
0.7 A
